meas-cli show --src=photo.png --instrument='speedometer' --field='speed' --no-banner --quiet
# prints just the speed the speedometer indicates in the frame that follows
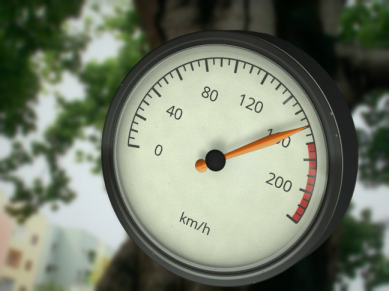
160 km/h
